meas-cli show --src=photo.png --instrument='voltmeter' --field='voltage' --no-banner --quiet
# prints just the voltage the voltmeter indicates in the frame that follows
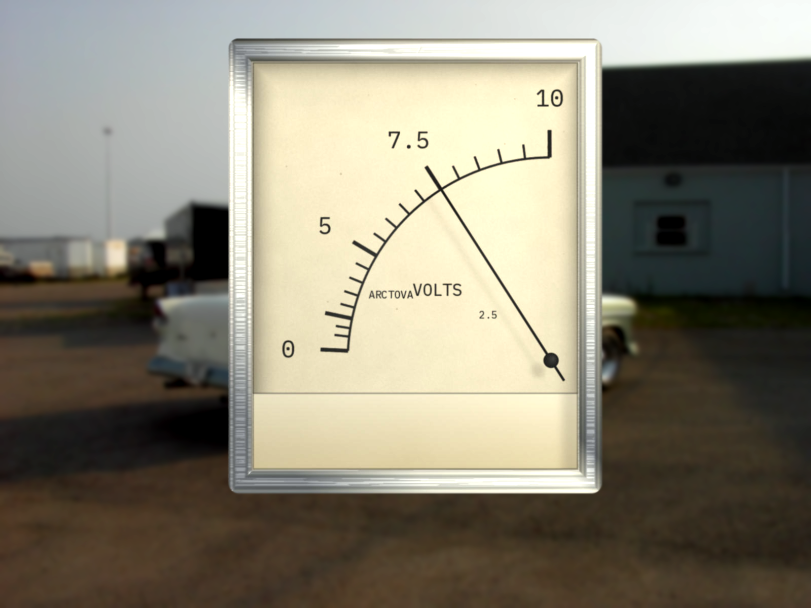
7.5 V
